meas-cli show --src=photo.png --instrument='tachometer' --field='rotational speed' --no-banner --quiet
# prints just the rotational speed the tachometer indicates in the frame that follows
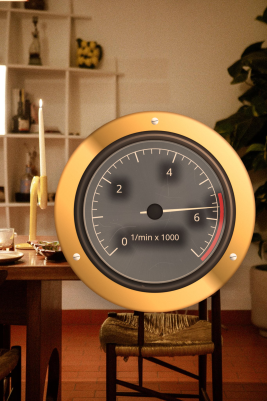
5700 rpm
